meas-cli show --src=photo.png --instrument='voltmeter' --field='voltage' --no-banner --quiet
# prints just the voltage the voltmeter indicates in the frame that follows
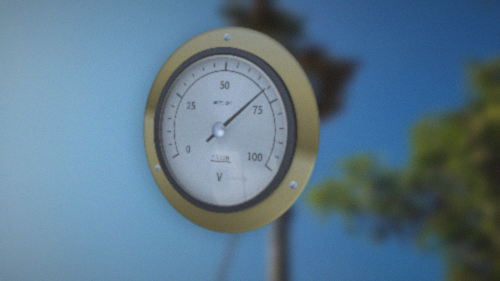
70 V
